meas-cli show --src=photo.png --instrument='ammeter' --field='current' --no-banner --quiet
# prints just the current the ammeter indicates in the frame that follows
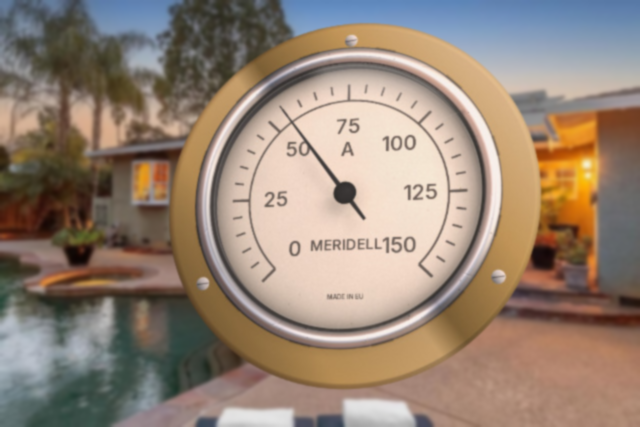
55 A
